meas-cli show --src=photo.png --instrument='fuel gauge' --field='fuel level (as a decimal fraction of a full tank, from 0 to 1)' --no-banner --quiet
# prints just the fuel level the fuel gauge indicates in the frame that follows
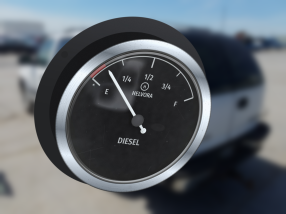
0.125
